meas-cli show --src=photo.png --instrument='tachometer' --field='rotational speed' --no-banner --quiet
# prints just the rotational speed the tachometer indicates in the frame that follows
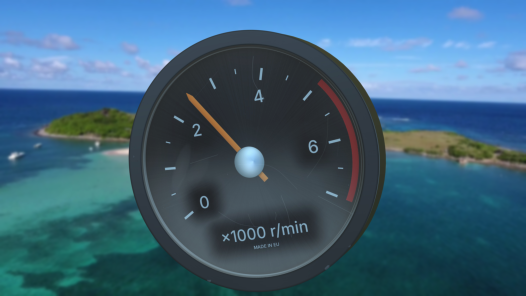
2500 rpm
